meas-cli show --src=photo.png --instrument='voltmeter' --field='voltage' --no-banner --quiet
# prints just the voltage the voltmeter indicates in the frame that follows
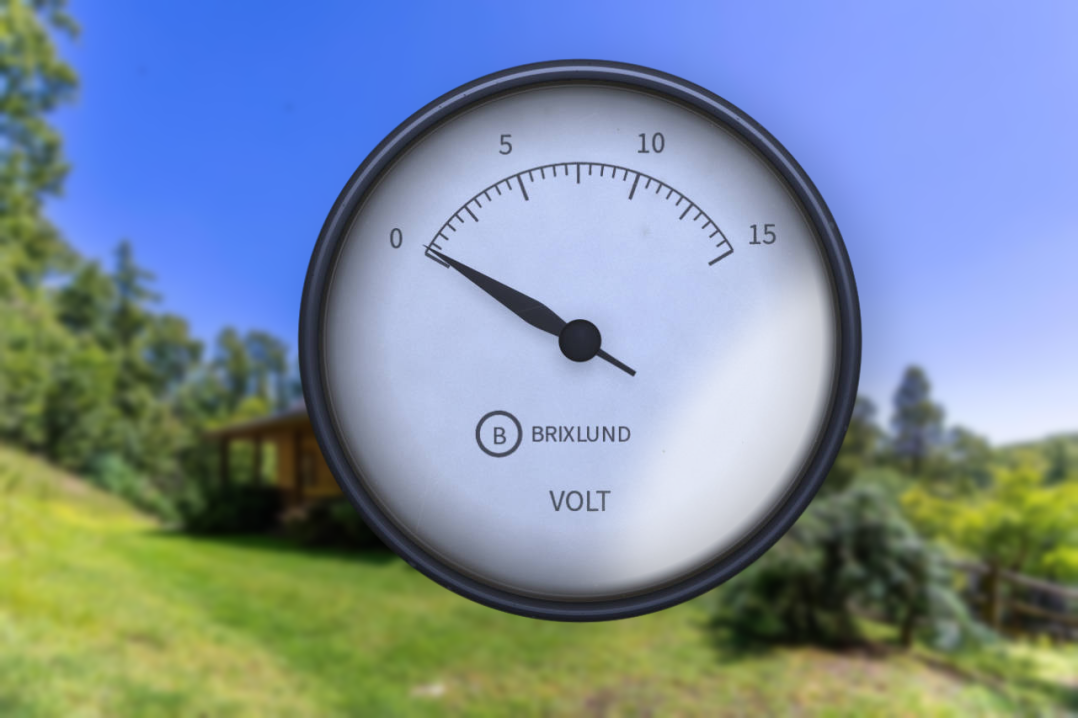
0.25 V
